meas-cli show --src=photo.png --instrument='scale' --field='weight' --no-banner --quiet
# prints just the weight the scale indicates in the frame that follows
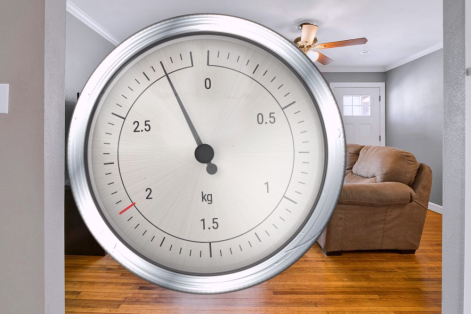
2.85 kg
